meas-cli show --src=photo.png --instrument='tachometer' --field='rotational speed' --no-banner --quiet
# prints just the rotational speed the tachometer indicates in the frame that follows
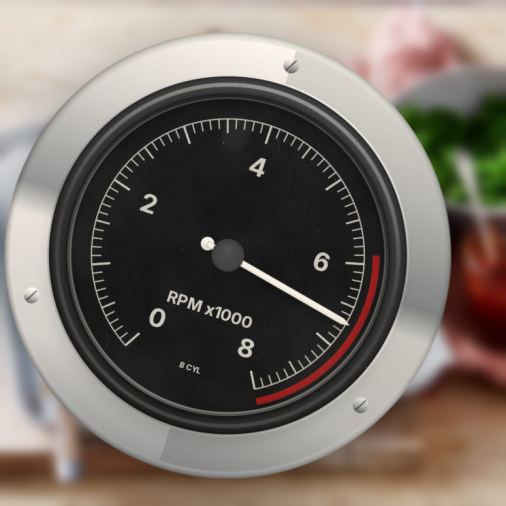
6700 rpm
